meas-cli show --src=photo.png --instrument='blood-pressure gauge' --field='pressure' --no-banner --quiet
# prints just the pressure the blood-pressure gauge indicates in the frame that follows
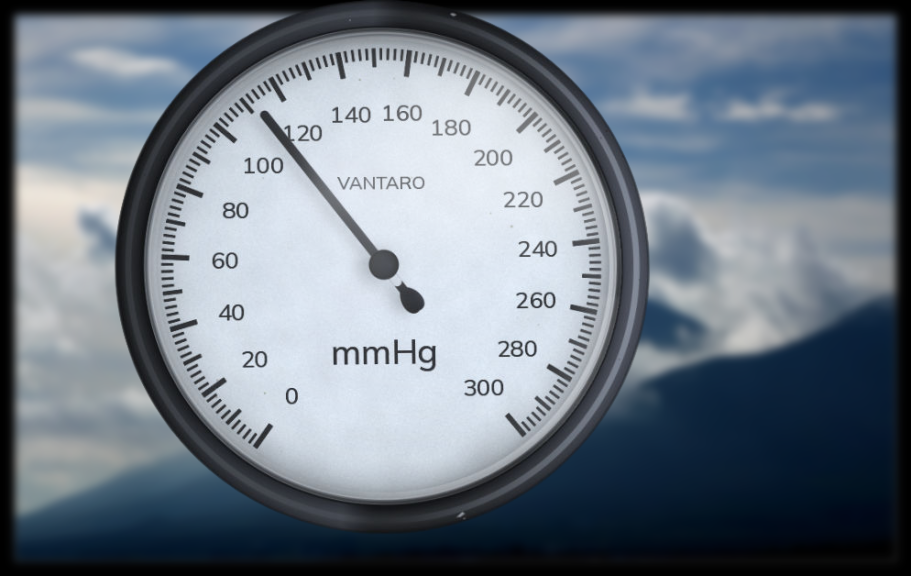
112 mmHg
